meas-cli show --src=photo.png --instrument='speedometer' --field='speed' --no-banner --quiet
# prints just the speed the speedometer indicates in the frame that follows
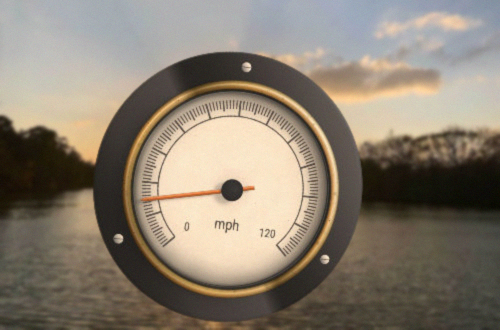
15 mph
